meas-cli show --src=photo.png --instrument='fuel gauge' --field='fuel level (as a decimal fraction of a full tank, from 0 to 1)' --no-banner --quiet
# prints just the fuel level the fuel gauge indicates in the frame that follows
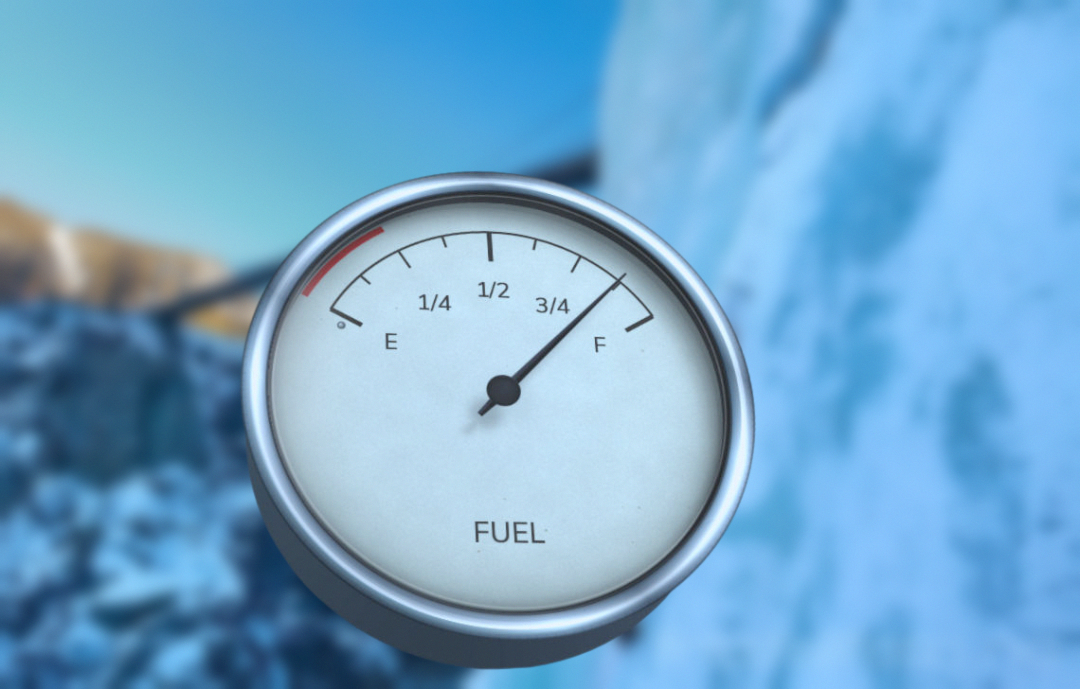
0.875
